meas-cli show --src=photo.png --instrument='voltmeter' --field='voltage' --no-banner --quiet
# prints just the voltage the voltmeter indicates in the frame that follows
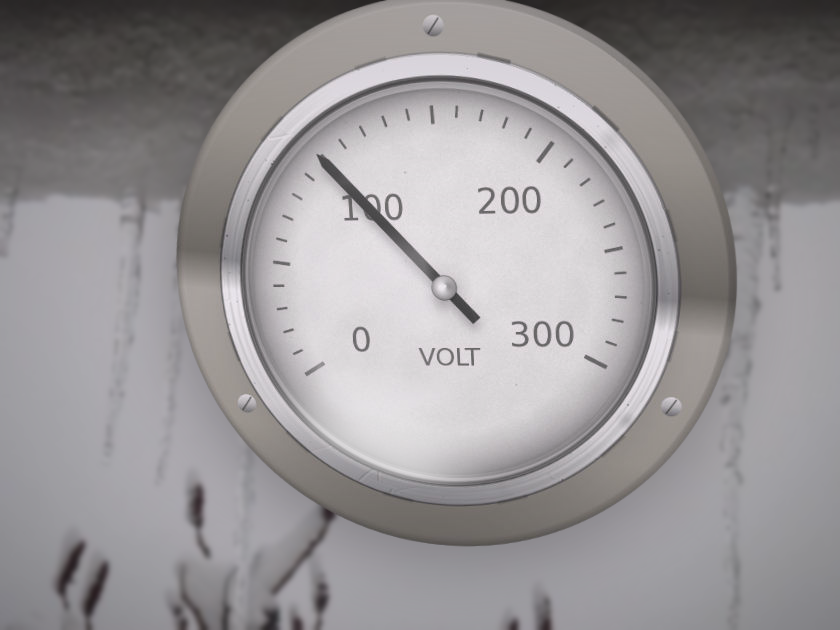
100 V
